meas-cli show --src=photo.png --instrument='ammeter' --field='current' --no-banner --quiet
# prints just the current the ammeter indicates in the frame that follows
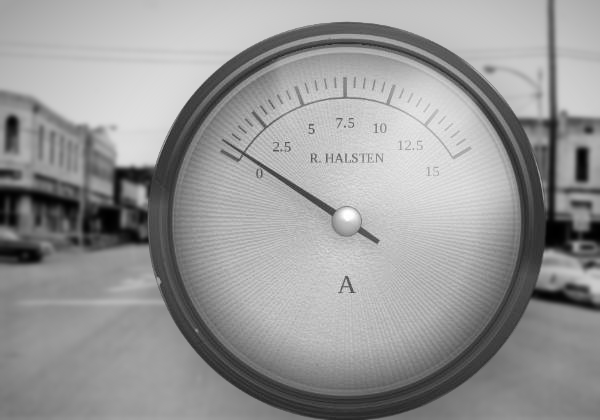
0.5 A
